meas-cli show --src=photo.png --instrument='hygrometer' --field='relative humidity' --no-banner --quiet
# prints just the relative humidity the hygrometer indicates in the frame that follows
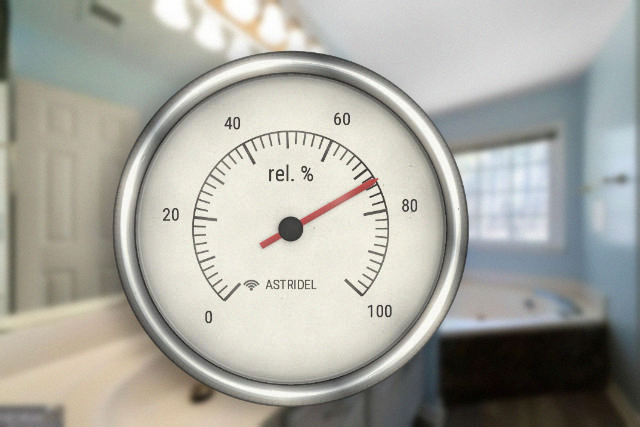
73 %
